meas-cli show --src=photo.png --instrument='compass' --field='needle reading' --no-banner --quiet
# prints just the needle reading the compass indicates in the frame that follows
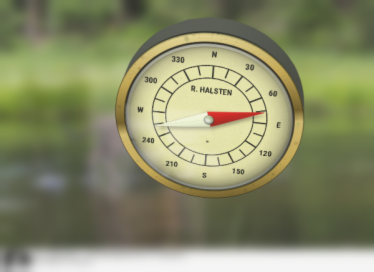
75 °
